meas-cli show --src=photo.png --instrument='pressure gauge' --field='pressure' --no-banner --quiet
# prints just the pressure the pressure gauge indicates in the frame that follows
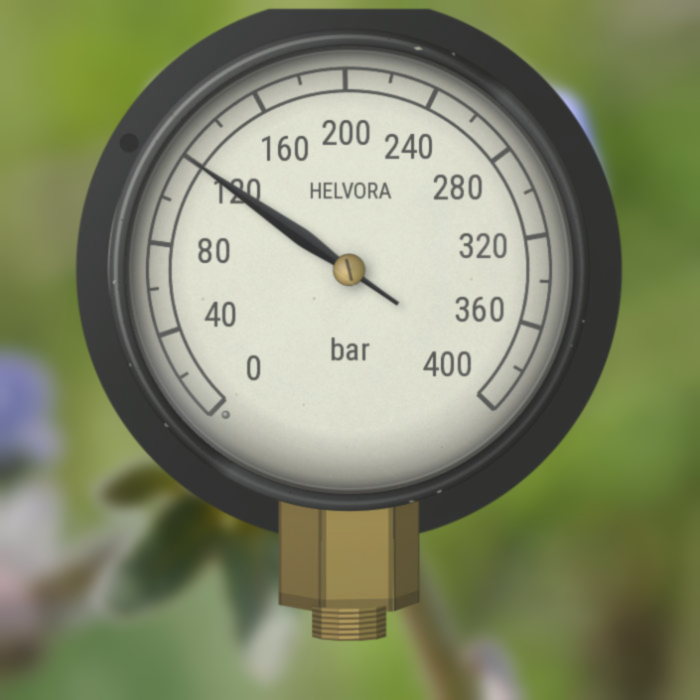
120 bar
